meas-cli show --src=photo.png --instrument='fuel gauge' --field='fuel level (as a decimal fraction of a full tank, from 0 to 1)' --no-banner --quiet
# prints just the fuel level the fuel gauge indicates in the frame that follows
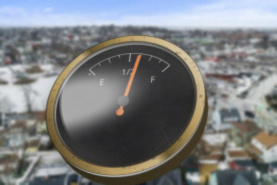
0.625
